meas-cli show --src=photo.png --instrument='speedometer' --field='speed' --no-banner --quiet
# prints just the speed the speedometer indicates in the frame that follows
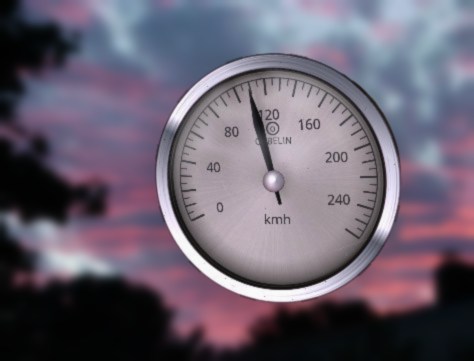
110 km/h
